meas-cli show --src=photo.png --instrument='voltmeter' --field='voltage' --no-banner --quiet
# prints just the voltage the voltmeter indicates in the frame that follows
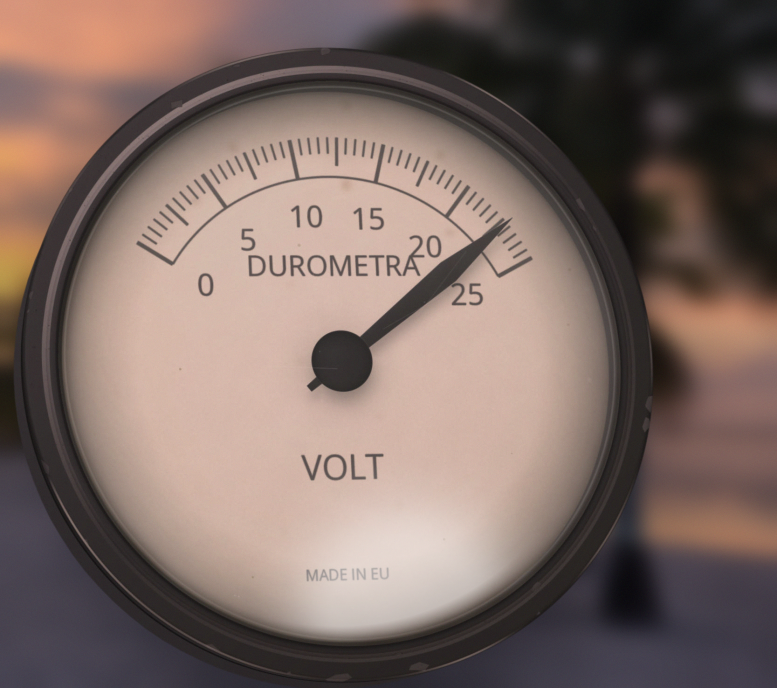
22.75 V
